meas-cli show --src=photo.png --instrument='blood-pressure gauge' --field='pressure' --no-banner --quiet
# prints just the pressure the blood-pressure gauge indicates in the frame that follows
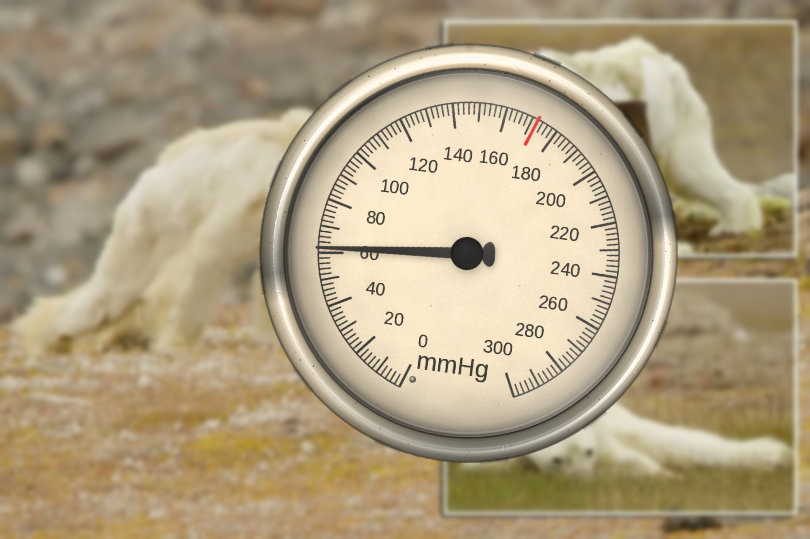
62 mmHg
